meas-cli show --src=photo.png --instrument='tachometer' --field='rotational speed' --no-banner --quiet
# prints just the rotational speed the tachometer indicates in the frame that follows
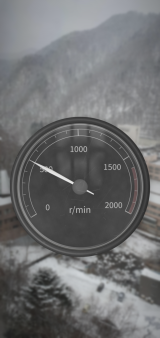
500 rpm
